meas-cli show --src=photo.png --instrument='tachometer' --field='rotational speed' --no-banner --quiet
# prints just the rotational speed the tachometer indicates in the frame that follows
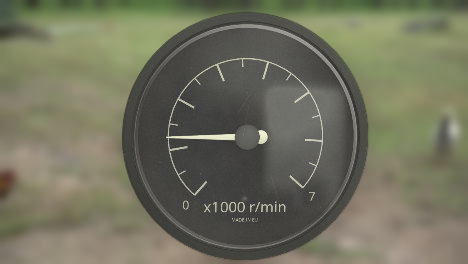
1250 rpm
